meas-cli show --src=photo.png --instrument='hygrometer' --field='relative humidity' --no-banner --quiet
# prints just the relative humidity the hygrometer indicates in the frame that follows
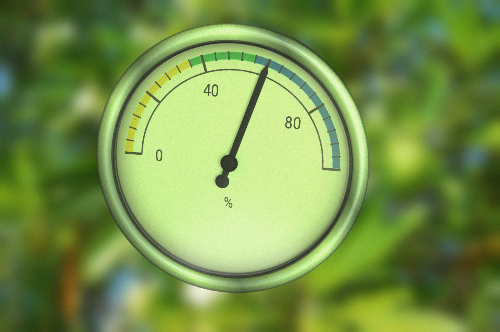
60 %
